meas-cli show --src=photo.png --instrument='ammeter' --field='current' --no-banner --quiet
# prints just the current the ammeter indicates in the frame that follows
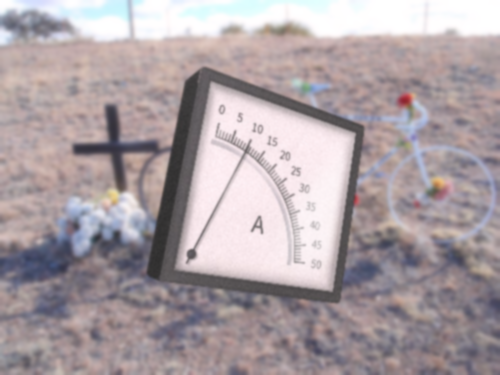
10 A
